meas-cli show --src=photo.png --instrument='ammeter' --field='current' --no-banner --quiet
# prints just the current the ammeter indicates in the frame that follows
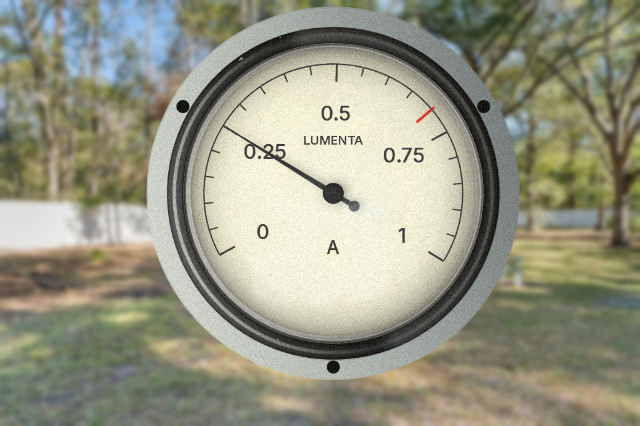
0.25 A
